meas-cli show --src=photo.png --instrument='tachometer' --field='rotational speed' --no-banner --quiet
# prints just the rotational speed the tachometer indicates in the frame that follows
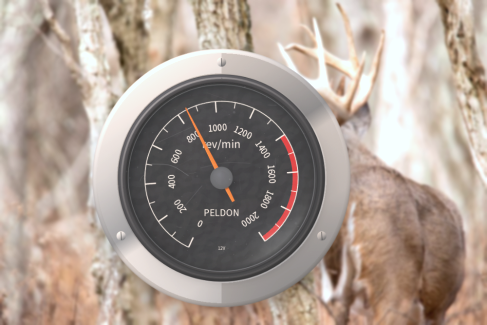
850 rpm
